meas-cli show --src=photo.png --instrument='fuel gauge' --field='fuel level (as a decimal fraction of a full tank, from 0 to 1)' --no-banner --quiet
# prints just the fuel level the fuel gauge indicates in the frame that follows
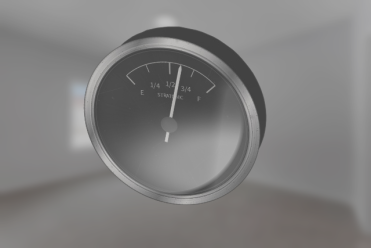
0.625
